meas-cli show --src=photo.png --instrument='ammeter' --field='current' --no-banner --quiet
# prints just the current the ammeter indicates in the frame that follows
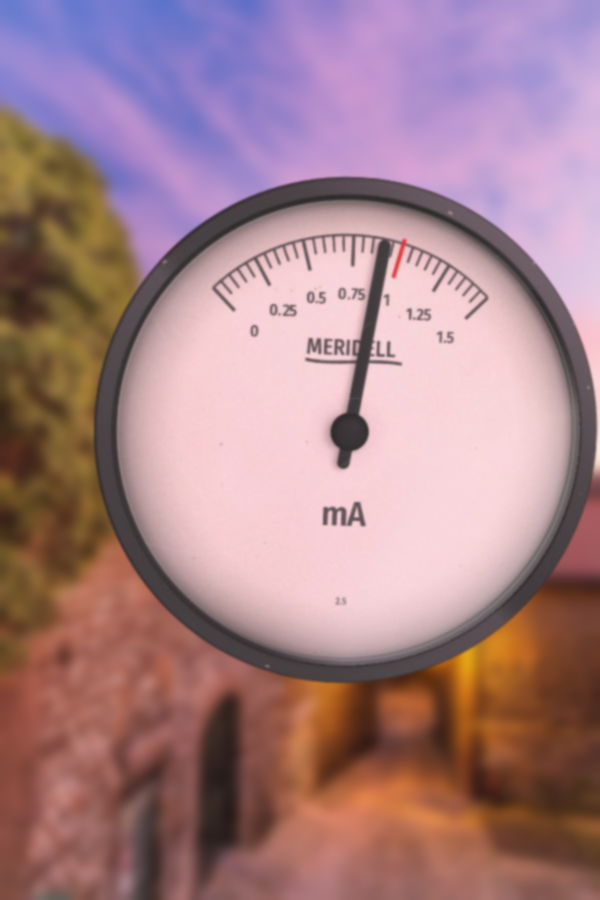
0.9 mA
